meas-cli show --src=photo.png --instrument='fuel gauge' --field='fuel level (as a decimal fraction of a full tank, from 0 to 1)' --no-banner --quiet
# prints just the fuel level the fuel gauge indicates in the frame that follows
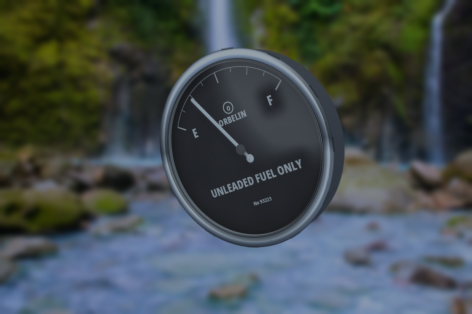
0.25
